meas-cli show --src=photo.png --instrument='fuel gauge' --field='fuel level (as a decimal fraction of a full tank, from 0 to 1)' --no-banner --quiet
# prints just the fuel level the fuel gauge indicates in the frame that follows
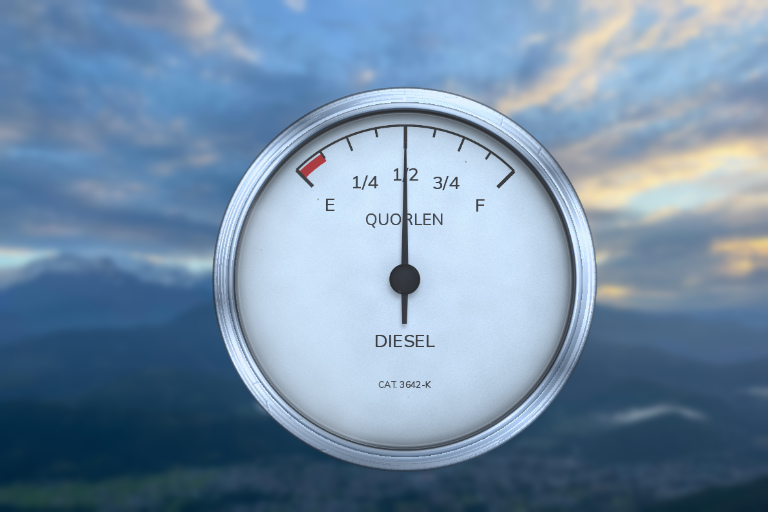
0.5
